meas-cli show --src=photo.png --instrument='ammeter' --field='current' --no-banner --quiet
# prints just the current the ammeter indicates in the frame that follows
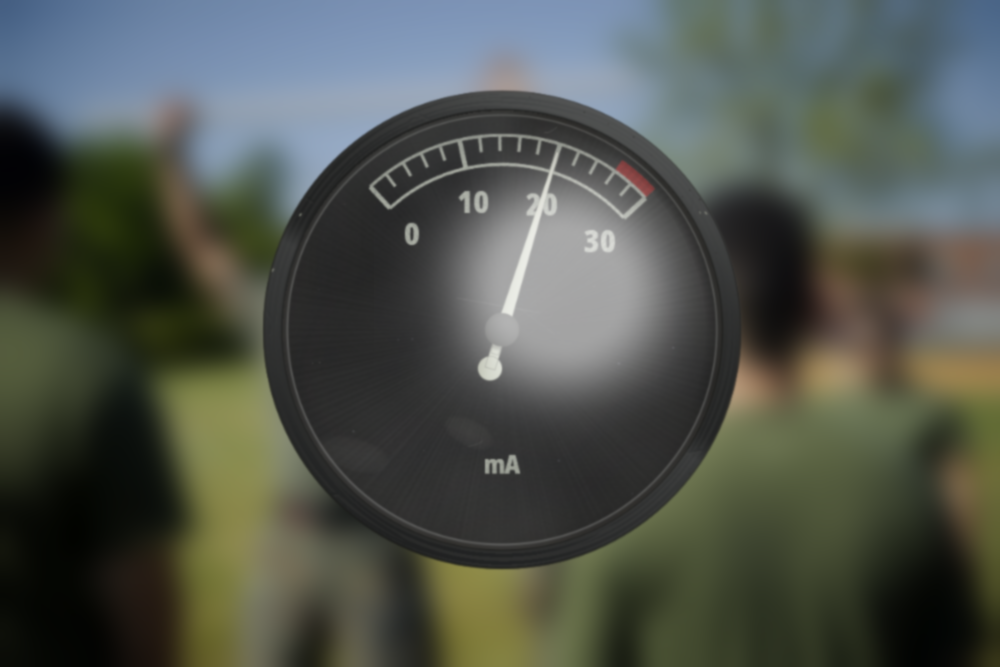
20 mA
